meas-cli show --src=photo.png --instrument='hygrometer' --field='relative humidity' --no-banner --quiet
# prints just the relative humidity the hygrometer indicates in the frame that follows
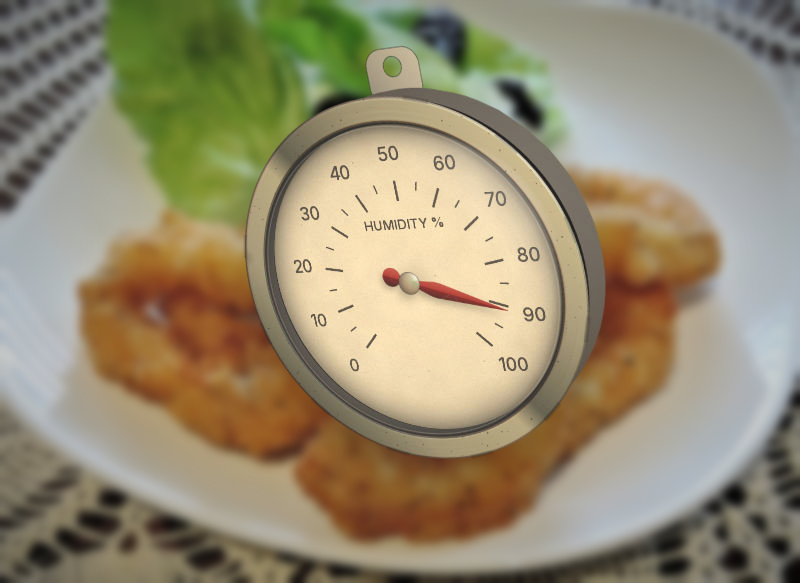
90 %
